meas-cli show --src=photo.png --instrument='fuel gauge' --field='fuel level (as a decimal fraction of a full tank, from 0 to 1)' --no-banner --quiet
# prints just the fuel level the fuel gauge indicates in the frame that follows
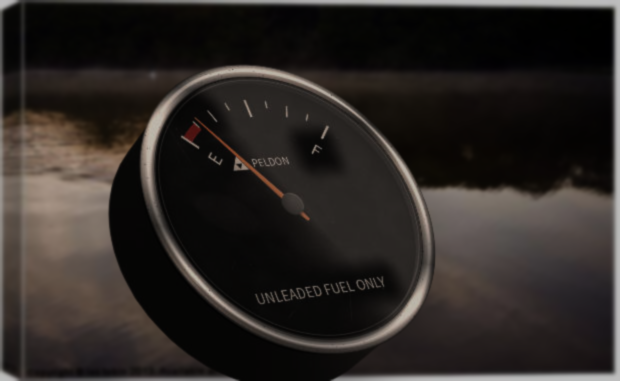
0.125
